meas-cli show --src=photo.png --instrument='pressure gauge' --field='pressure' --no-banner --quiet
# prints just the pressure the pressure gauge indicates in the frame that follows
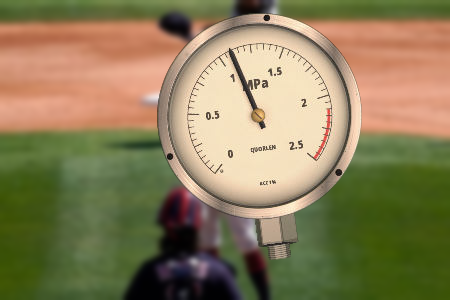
1.1 MPa
